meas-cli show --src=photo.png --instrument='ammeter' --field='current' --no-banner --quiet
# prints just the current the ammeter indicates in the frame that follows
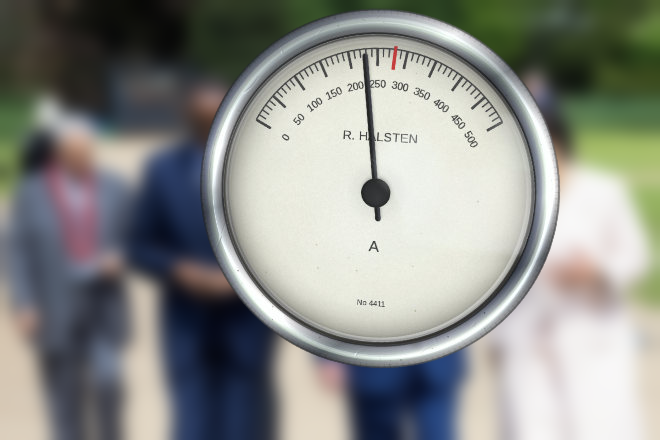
230 A
